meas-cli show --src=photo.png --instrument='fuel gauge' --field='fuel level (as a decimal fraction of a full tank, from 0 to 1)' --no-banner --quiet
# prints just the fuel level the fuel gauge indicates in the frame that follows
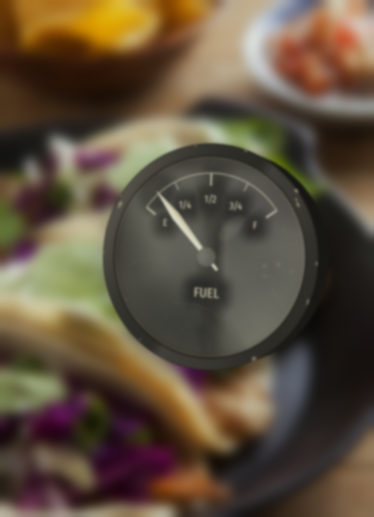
0.125
